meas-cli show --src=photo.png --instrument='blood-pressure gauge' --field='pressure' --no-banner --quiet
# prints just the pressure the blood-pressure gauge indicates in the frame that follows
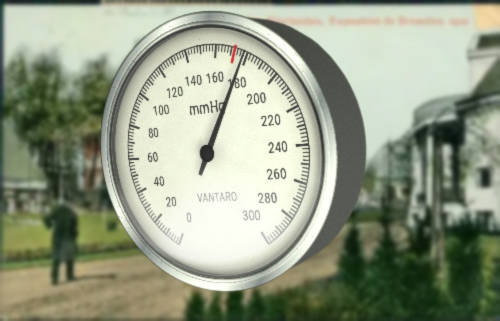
180 mmHg
